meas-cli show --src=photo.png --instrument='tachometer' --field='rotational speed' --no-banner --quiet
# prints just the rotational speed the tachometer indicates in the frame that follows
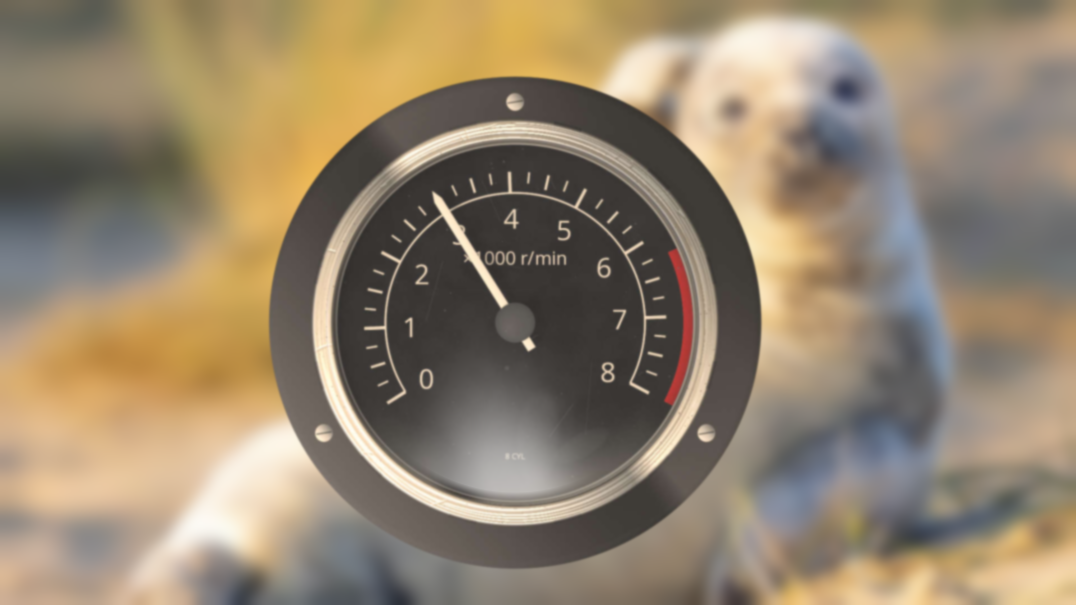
3000 rpm
